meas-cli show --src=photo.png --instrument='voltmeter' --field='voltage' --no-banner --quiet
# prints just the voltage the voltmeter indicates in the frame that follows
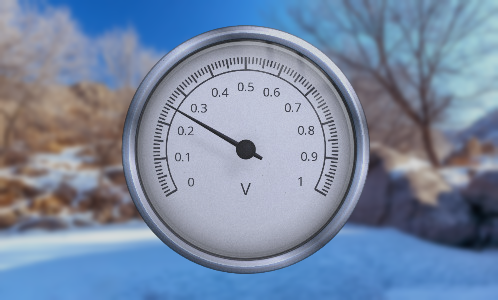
0.25 V
